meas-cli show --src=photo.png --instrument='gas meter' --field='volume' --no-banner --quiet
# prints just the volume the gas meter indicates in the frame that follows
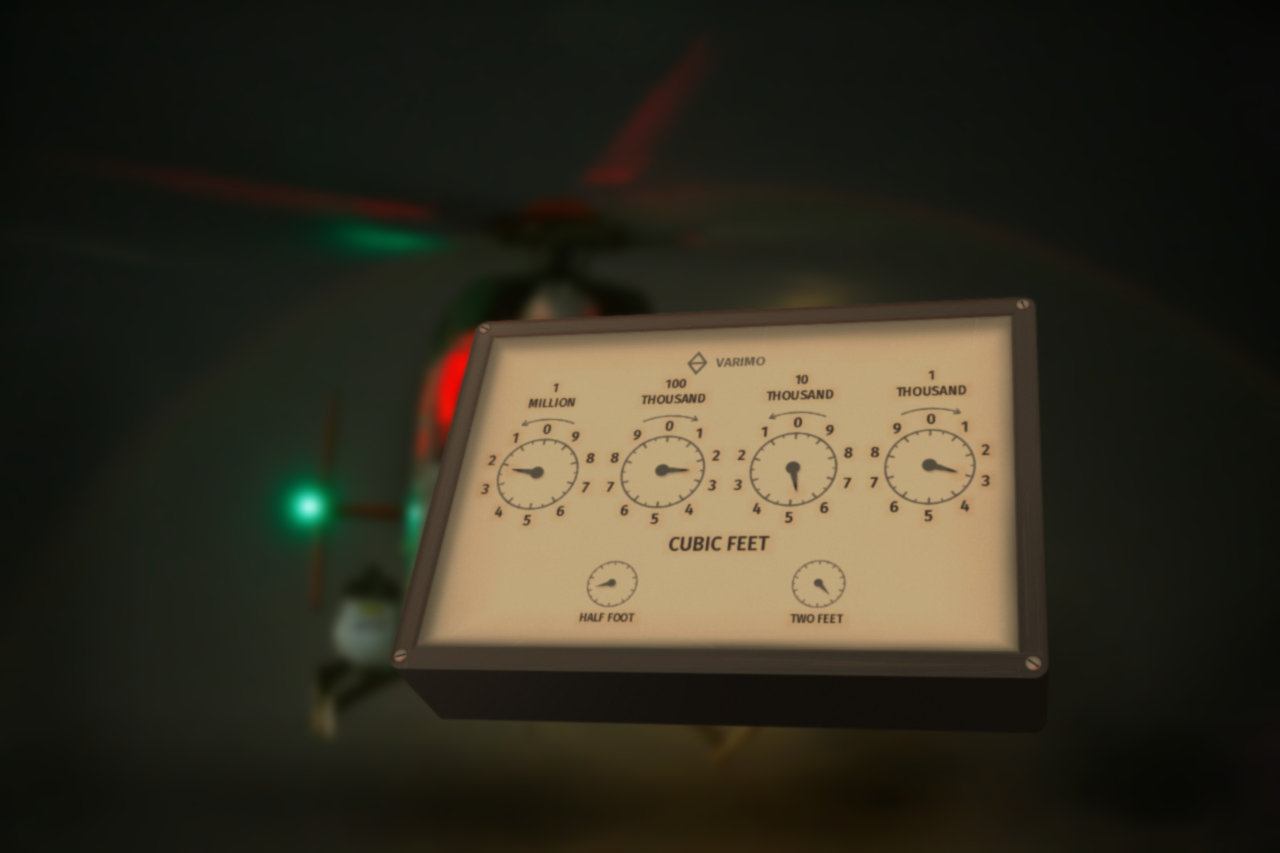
225300 ft³
